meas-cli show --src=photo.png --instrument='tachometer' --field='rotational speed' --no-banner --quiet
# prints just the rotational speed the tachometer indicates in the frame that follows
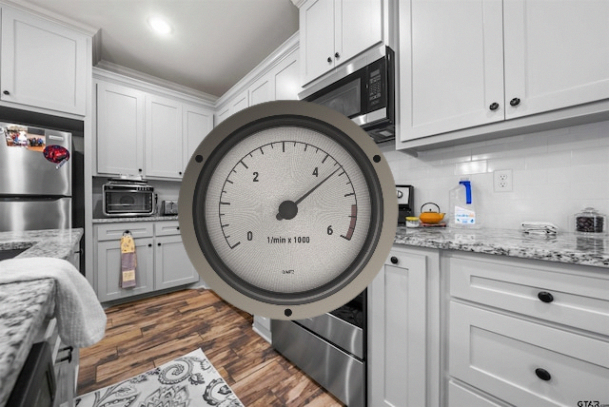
4375 rpm
